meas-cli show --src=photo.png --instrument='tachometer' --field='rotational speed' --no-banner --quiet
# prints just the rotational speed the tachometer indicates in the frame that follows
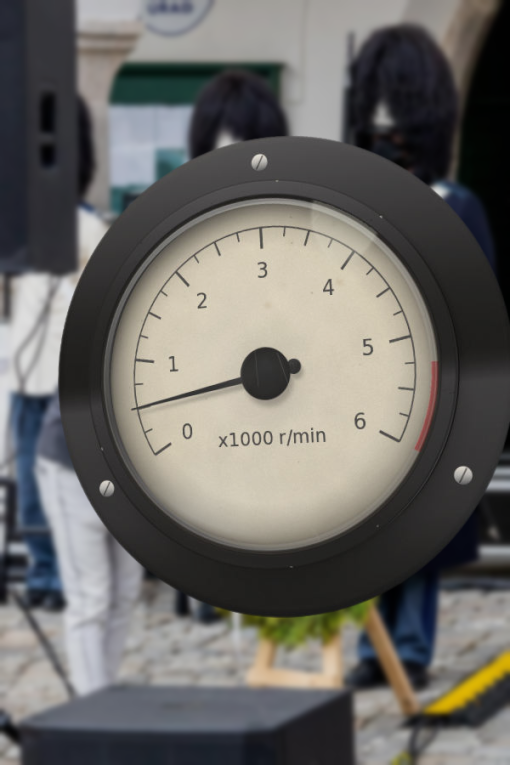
500 rpm
